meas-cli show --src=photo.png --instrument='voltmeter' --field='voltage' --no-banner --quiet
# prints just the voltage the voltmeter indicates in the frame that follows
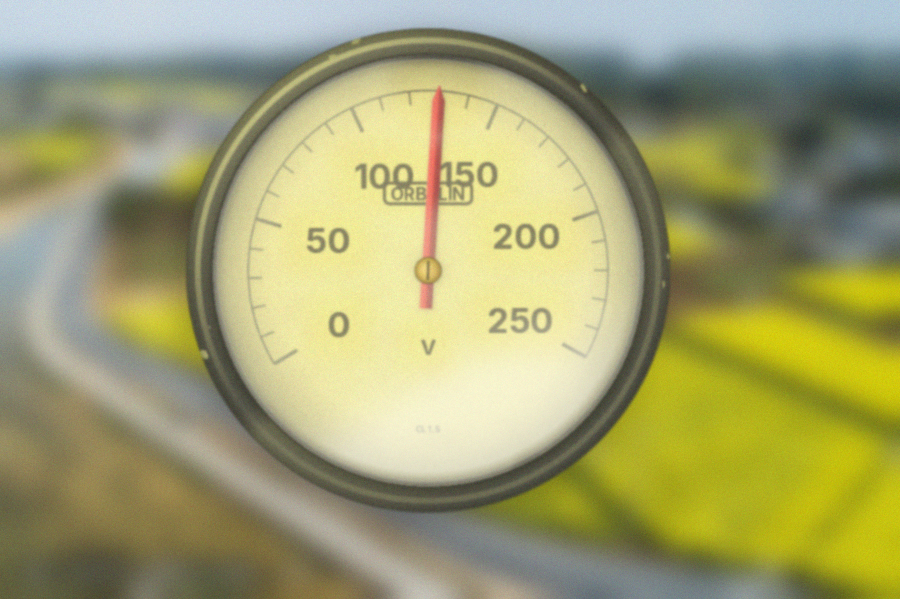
130 V
